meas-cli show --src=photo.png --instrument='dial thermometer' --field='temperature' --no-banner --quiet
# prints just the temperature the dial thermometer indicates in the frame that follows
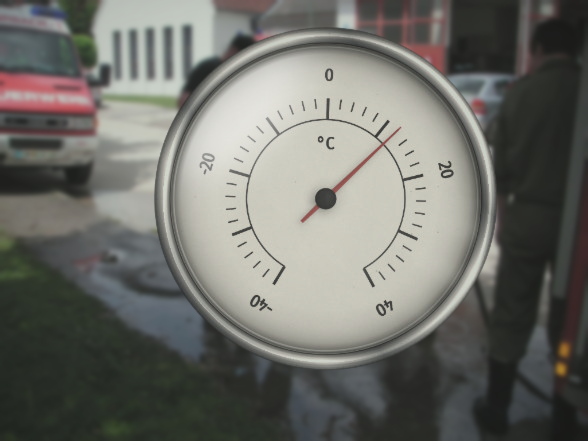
12 °C
